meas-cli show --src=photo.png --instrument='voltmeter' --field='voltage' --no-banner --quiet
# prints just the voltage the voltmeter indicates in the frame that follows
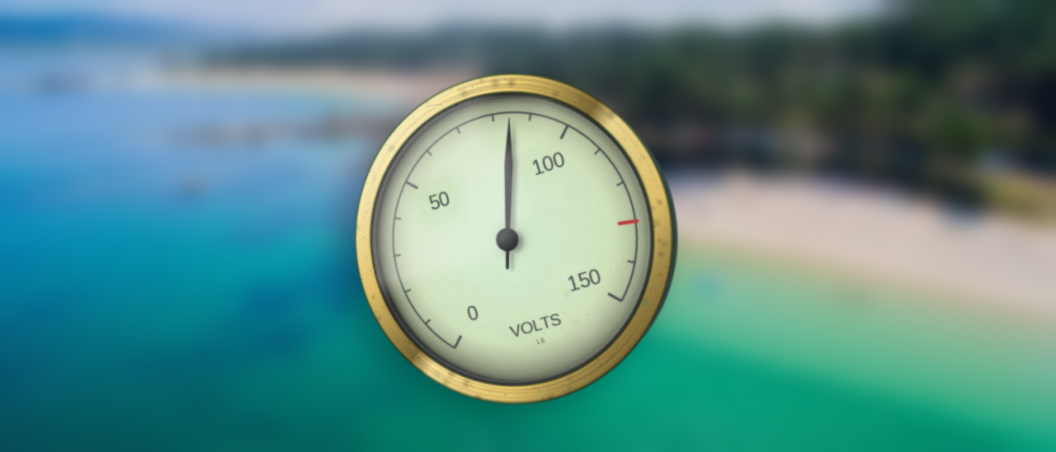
85 V
